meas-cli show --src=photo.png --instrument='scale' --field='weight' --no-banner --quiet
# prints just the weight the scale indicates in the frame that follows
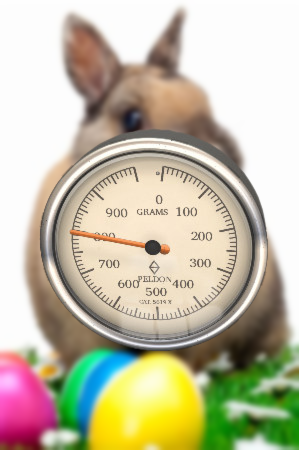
800 g
